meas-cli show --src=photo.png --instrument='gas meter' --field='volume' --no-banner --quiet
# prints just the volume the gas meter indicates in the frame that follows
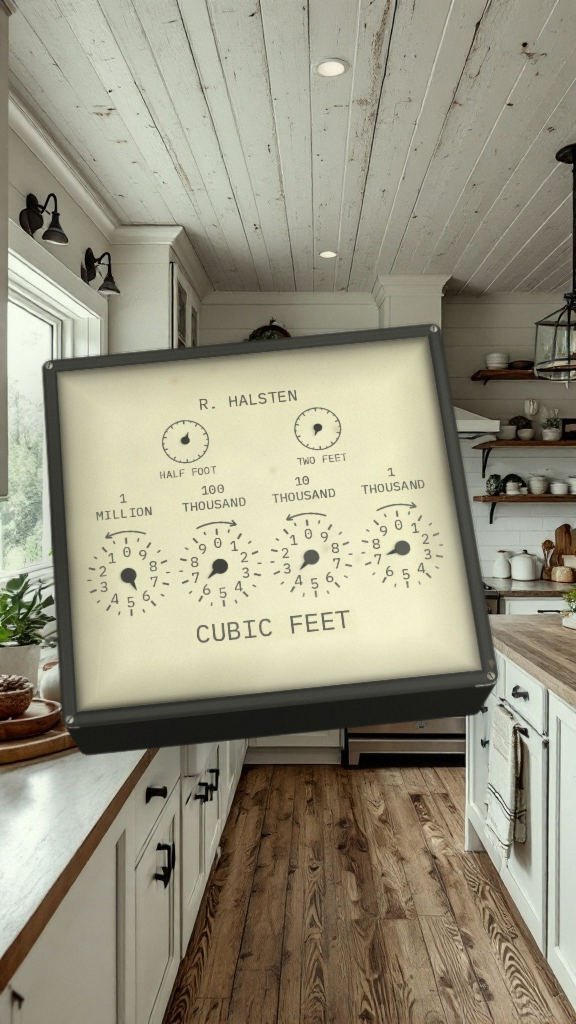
563700 ft³
